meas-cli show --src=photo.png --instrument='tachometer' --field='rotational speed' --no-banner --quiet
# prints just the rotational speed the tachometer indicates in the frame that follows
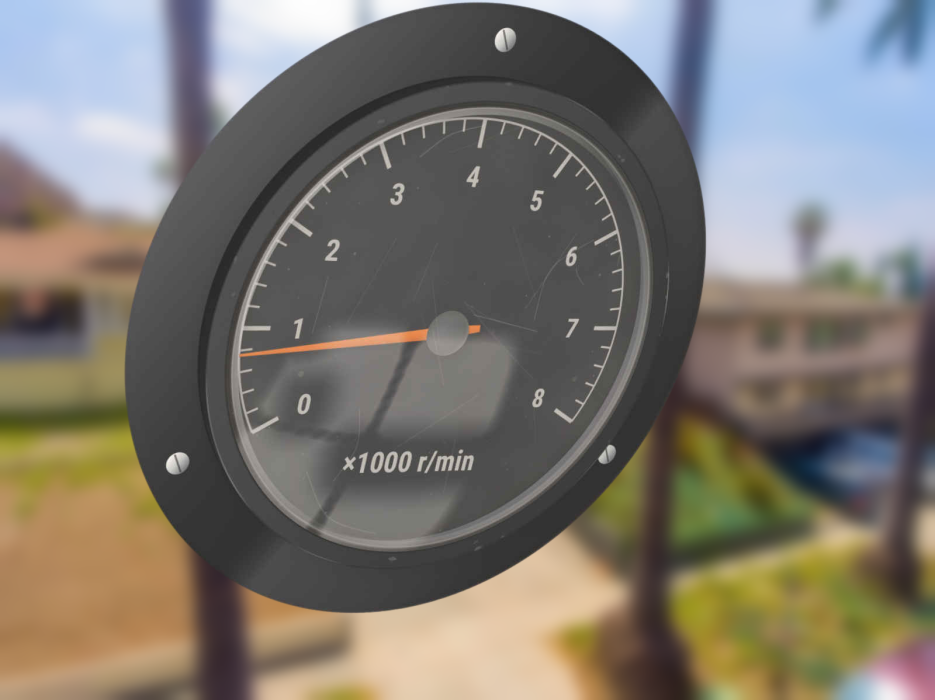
800 rpm
